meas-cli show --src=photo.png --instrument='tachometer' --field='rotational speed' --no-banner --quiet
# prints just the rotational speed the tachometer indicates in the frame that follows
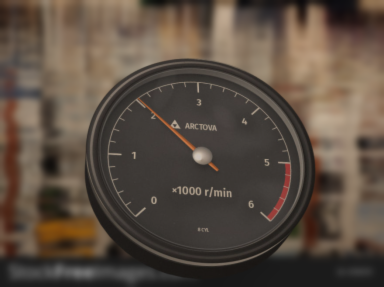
2000 rpm
